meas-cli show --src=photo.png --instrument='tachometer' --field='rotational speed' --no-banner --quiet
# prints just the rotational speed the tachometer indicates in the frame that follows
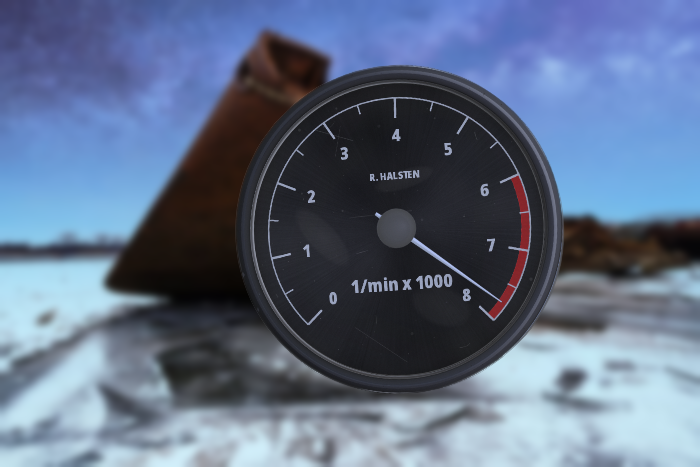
7750 rpm
